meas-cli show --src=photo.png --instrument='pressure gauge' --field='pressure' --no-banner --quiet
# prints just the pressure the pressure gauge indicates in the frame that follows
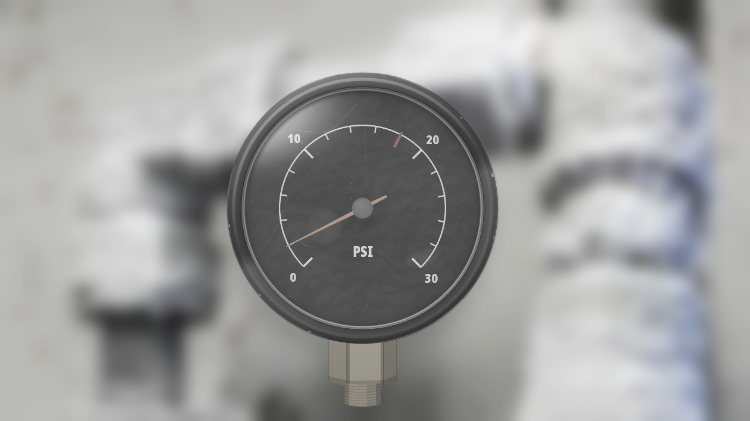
2 psi
